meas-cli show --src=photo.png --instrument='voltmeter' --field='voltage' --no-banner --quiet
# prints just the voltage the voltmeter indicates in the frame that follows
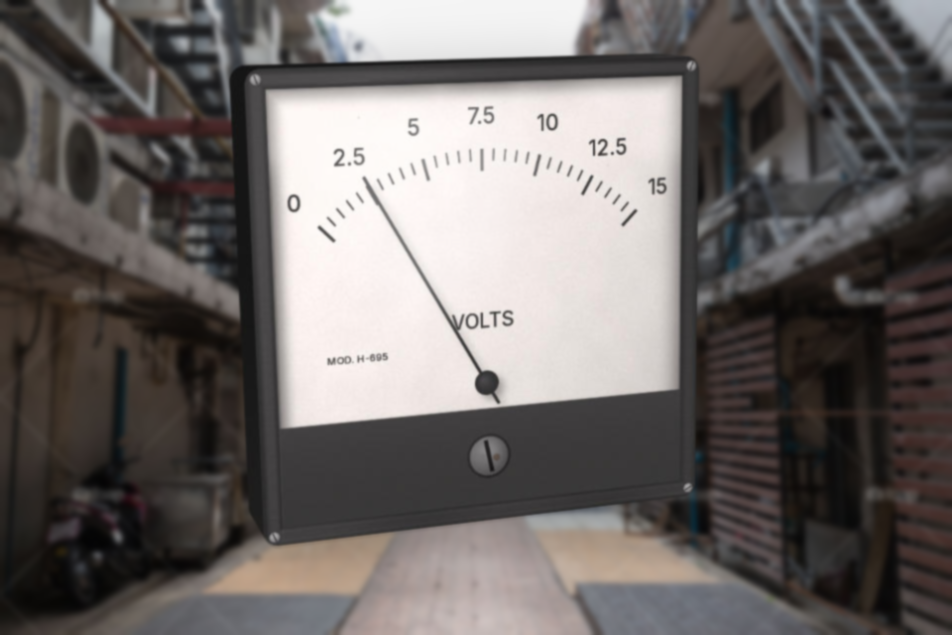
2.5 V
